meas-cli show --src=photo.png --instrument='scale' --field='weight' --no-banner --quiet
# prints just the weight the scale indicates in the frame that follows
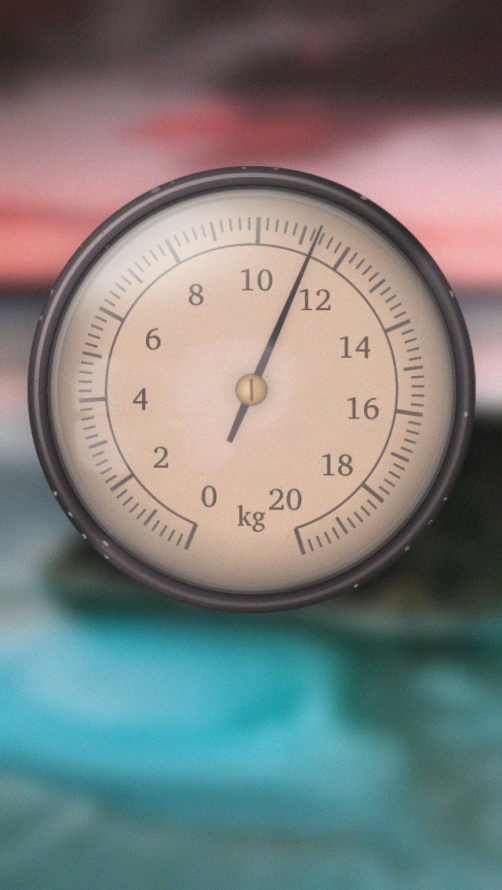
11.3 kg
